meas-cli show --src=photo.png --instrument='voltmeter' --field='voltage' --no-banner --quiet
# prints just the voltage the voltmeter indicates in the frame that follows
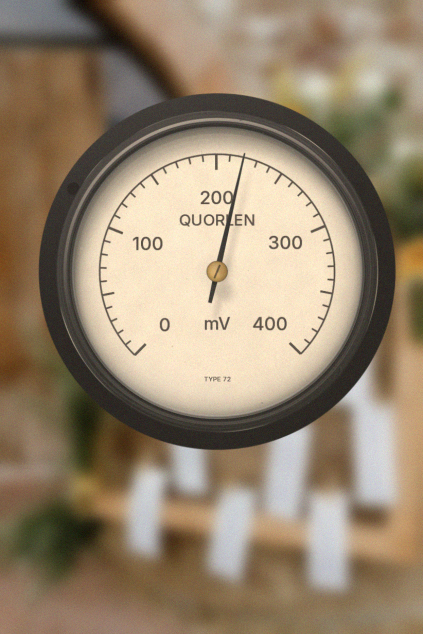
220 mV
